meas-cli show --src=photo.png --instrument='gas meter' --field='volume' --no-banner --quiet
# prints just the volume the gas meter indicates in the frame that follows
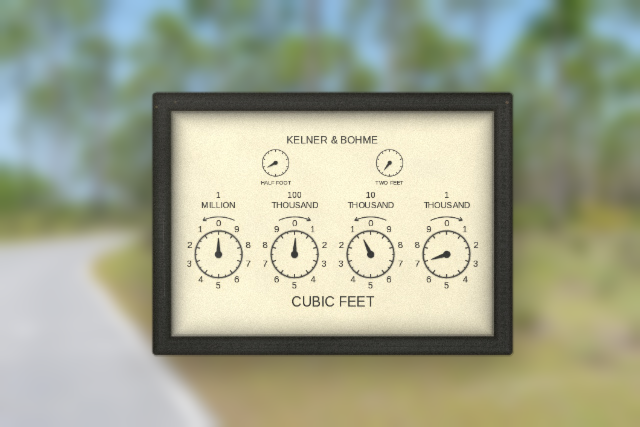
700 ft³
